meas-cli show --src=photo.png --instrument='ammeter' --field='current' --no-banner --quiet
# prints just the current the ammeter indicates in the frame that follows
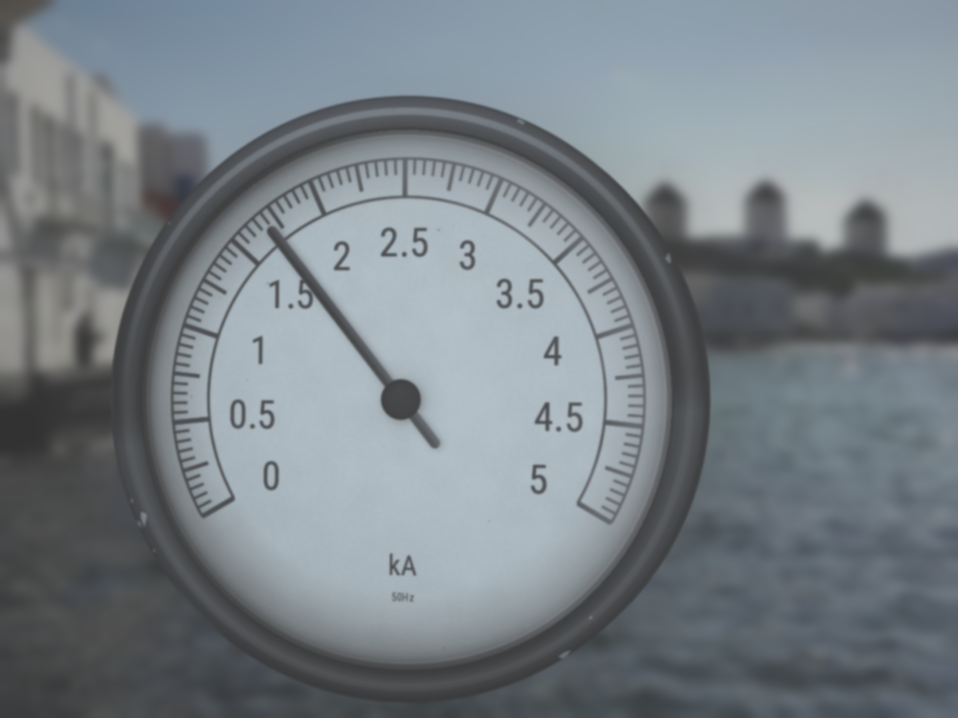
1.7 kA
